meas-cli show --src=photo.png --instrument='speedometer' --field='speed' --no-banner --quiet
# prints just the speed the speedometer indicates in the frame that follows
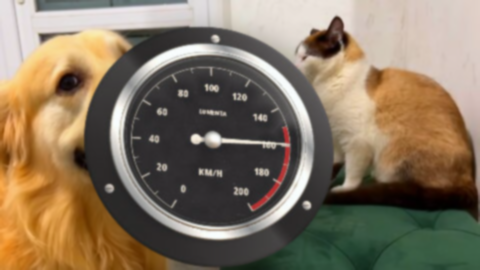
160 km/h
